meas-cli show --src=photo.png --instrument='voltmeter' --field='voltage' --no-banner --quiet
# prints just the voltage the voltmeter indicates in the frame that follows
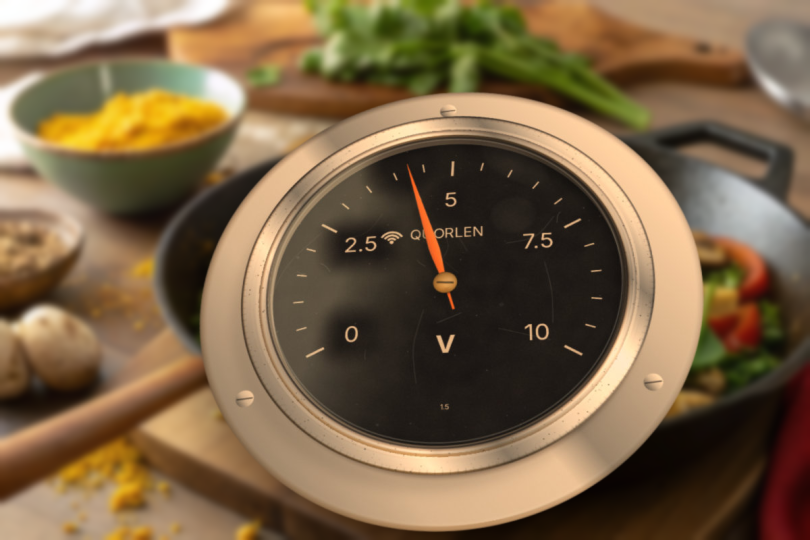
4.25 V
